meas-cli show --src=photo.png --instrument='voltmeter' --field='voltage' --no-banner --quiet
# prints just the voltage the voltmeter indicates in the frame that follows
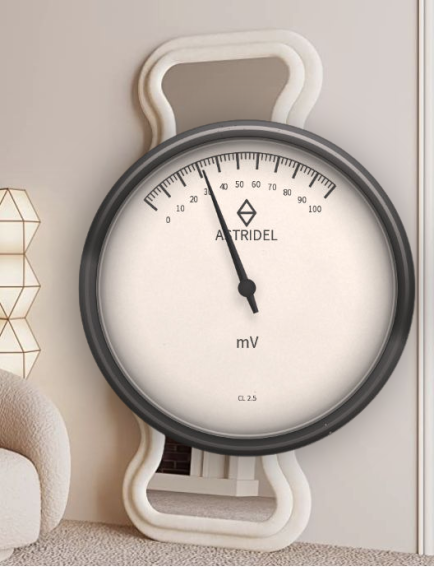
32 mV
